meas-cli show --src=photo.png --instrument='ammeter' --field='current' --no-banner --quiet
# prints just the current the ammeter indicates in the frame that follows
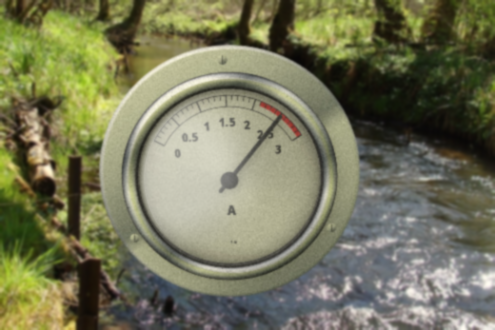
2.5 A
